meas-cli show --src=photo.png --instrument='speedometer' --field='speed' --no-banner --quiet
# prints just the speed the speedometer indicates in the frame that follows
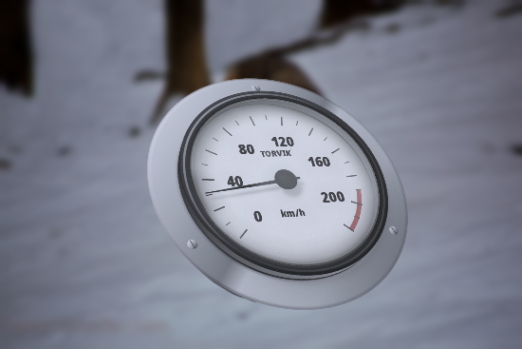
30 km/h
